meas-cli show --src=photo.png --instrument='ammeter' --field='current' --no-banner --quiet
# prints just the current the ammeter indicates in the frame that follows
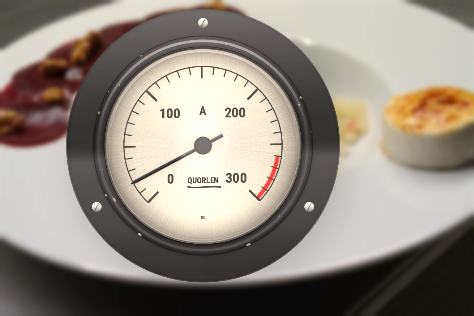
20 A
